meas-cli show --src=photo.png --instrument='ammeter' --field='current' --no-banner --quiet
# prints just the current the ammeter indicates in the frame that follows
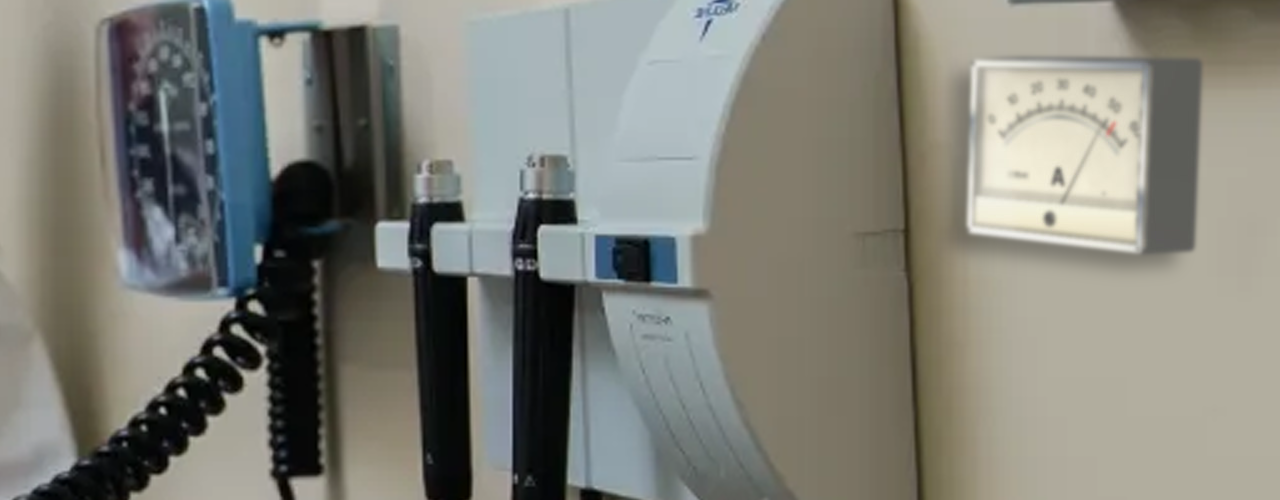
50 A
